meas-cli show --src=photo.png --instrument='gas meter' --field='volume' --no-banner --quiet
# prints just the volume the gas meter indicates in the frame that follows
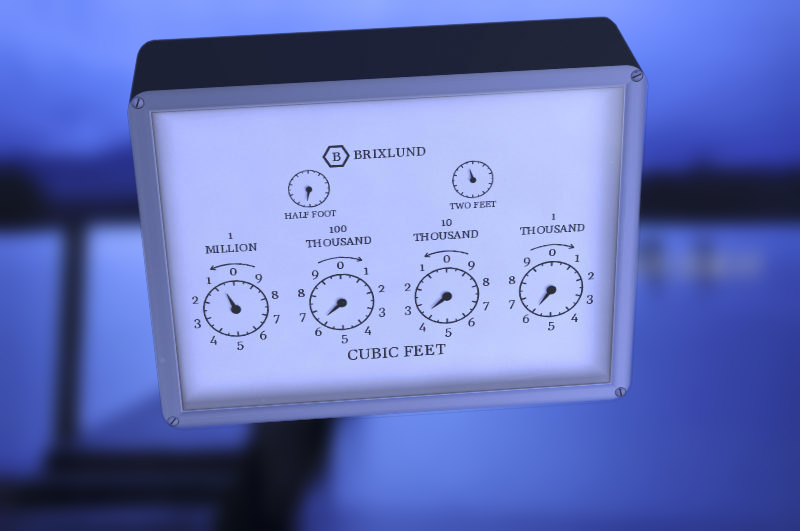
63600 ft³
